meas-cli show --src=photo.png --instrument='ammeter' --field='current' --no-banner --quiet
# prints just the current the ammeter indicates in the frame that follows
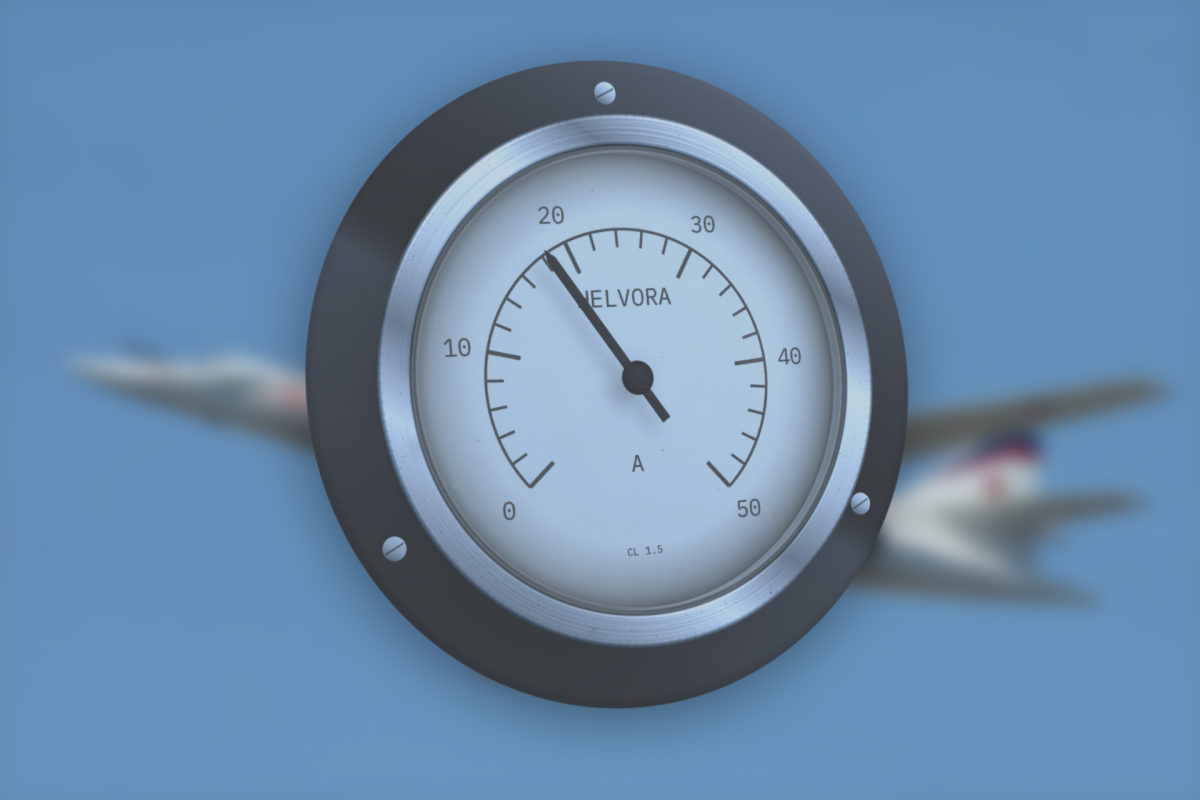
18 A
